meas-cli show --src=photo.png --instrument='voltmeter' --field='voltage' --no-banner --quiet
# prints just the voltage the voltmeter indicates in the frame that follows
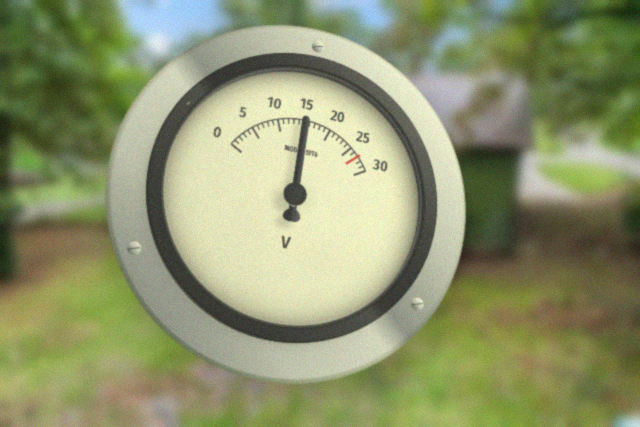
15 V
